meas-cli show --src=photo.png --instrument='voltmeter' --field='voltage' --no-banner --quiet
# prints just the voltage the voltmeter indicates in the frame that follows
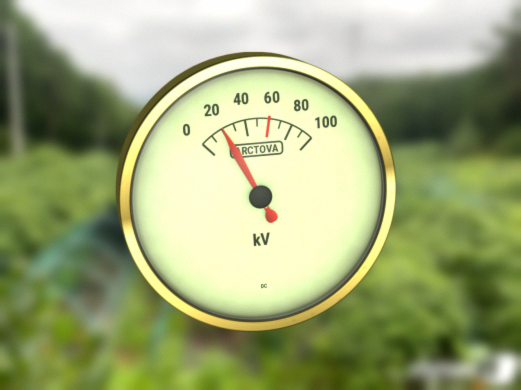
20 kV
